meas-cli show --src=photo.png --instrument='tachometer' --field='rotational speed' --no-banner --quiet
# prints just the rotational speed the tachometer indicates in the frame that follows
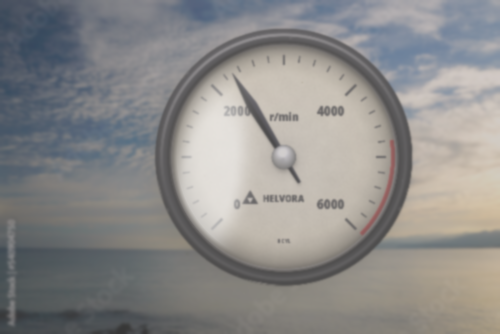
2300 rpm
